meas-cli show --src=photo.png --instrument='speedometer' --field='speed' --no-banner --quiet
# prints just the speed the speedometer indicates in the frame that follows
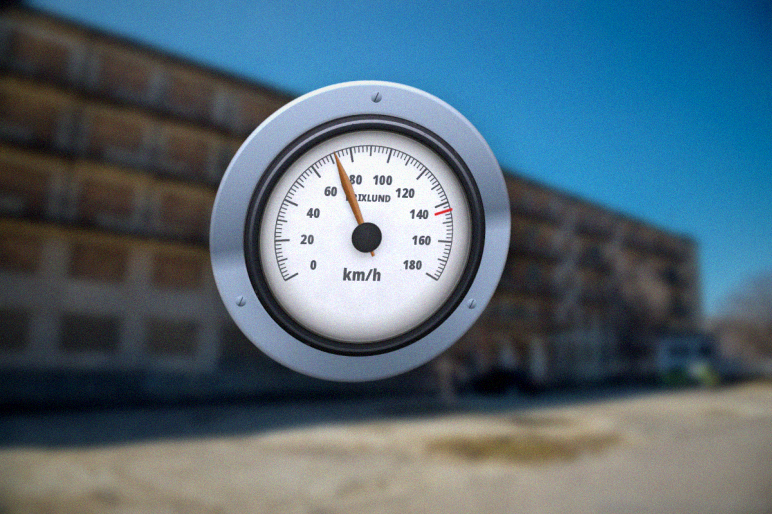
72 km/h
